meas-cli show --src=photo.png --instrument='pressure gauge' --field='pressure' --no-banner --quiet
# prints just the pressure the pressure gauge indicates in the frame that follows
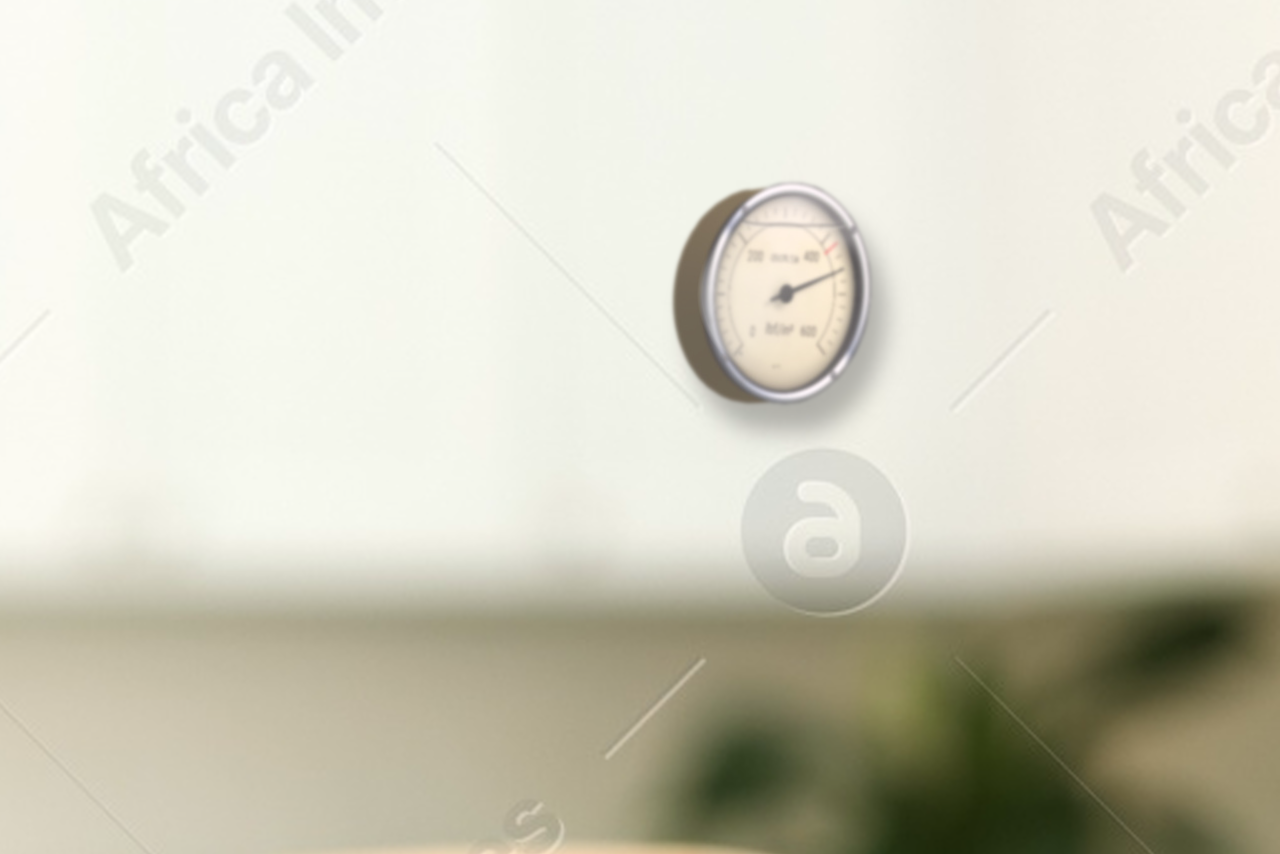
460 psi
